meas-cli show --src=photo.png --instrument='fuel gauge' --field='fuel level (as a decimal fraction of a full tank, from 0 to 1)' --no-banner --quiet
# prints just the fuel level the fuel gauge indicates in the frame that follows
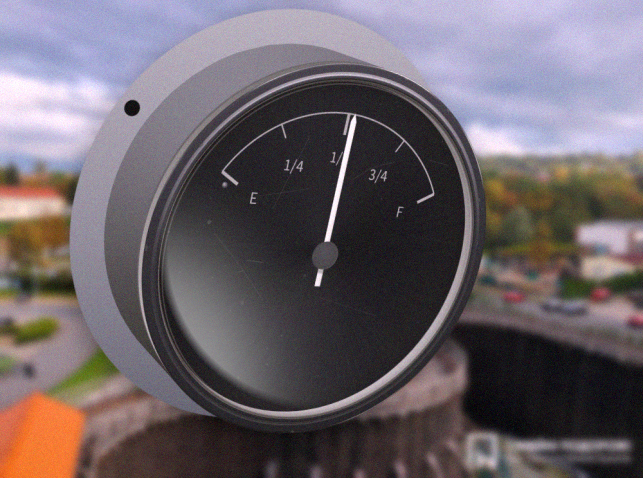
0.5
